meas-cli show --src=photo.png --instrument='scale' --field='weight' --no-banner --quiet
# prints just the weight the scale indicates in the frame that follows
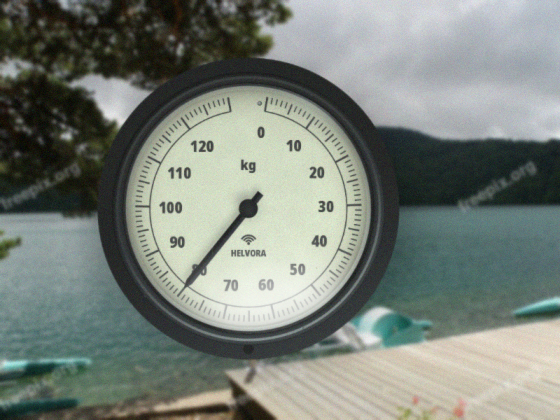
80 kg
